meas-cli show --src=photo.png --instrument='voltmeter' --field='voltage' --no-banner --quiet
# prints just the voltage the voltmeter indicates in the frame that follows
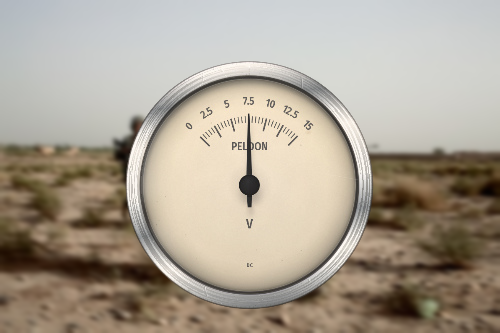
7.5 V
